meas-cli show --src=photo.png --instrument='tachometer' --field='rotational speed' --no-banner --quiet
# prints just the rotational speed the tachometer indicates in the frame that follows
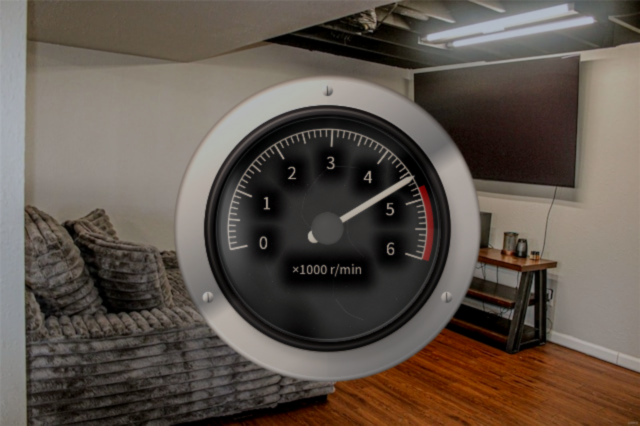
4600 rpm
